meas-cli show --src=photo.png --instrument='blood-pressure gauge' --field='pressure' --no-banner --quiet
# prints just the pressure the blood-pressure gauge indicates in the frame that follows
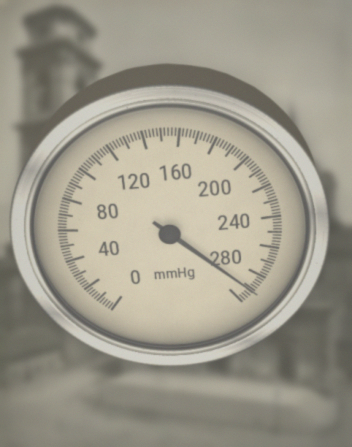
290 mmHg
